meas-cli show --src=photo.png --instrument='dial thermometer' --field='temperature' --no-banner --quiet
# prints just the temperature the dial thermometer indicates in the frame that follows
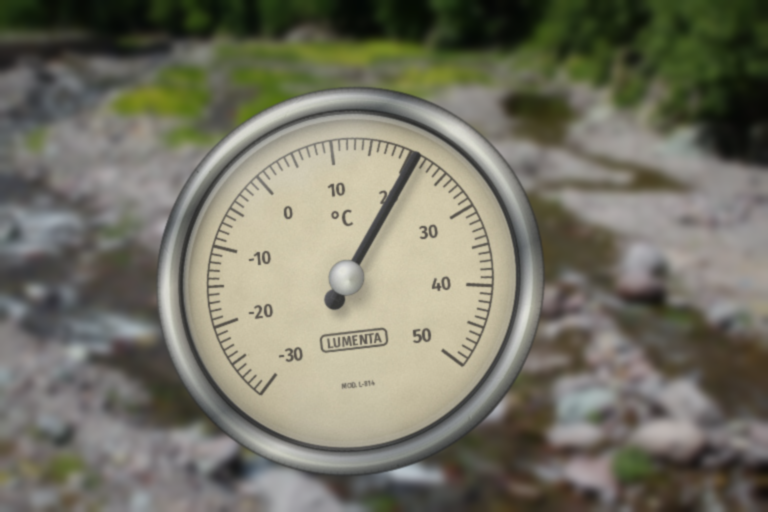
21 °C
